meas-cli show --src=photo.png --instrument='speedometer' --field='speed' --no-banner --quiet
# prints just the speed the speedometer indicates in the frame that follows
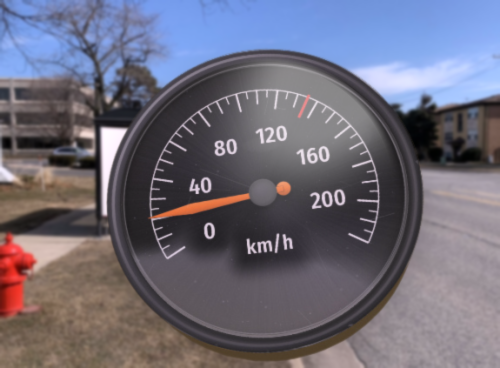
20 km/h
